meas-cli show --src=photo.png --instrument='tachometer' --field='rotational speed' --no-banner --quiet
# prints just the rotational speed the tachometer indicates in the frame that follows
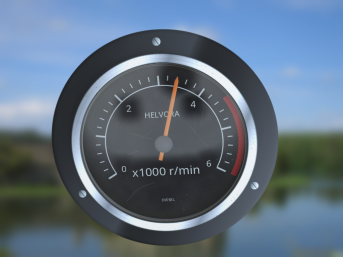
3400 rpm
